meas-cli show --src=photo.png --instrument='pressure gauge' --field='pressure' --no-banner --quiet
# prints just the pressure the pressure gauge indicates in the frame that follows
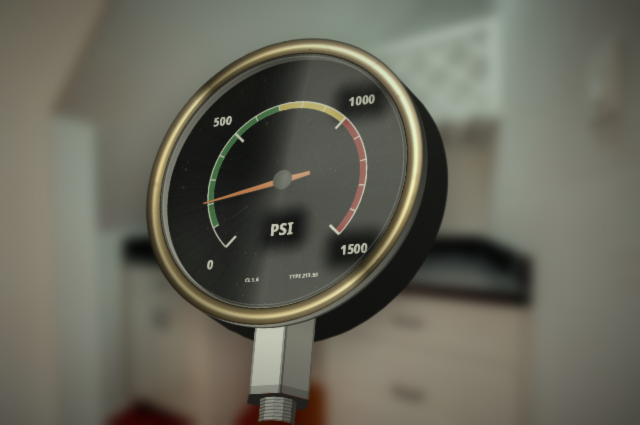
200 psi
